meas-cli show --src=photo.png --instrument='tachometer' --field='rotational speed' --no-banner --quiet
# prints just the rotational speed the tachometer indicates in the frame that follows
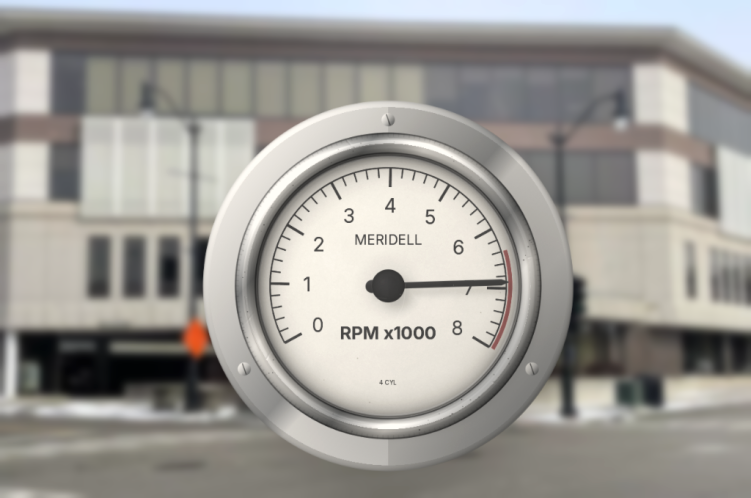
6900 rpm
